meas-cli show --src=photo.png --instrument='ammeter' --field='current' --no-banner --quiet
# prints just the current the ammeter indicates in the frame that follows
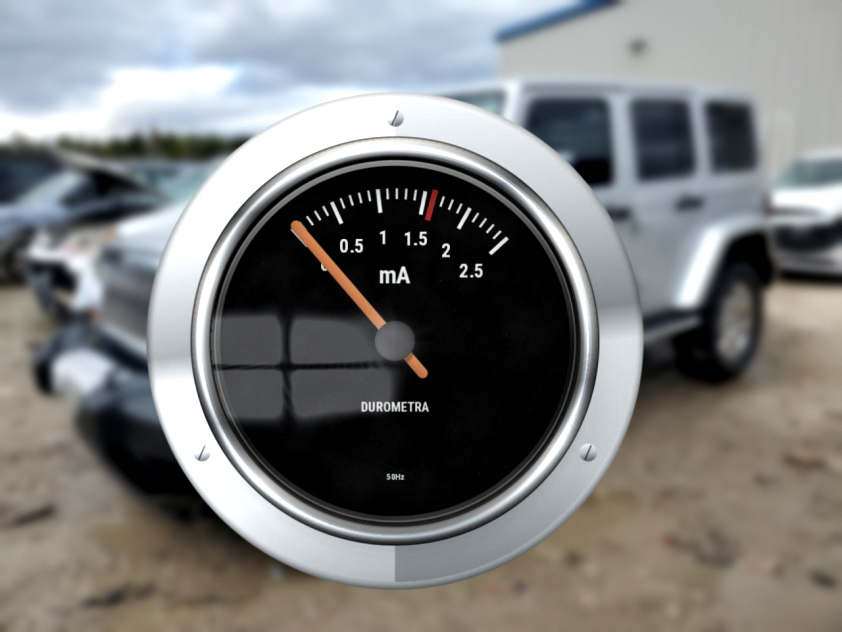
0.05 mA
